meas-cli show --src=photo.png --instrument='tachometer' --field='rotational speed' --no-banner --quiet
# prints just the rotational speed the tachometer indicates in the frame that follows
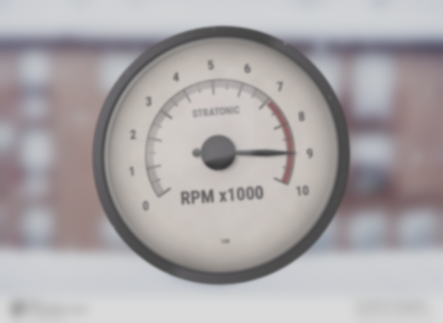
9000 rpm
